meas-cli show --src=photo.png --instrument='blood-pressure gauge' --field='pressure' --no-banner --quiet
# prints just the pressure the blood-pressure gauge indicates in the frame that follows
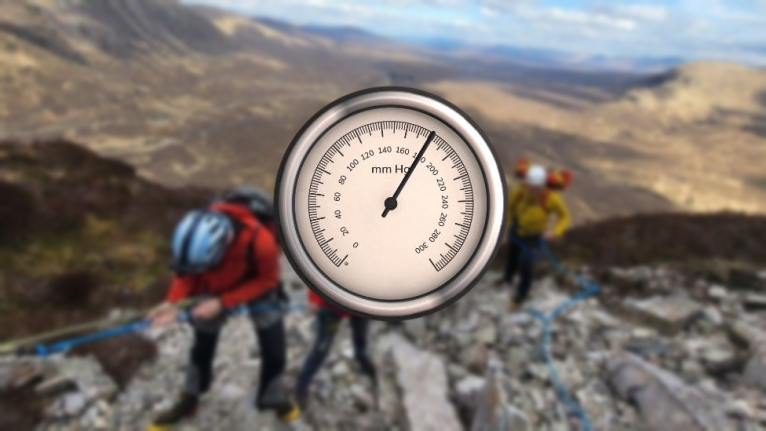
180 mmHg
